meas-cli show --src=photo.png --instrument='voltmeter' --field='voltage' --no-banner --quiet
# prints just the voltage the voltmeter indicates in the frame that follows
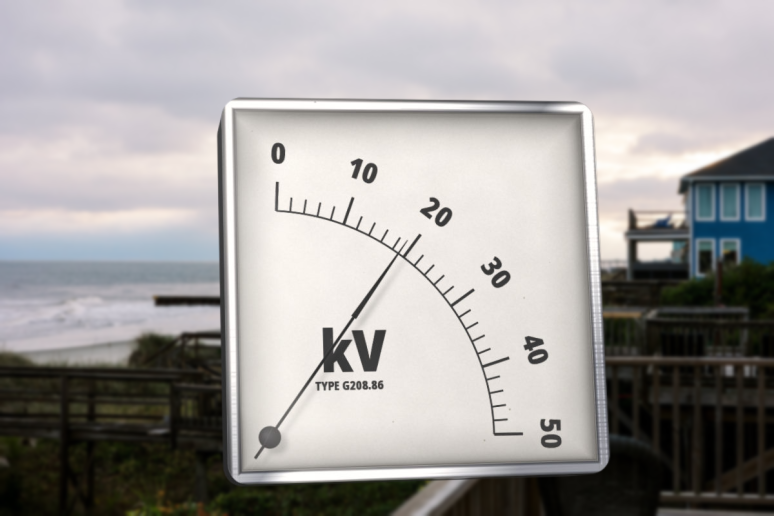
19 kV
